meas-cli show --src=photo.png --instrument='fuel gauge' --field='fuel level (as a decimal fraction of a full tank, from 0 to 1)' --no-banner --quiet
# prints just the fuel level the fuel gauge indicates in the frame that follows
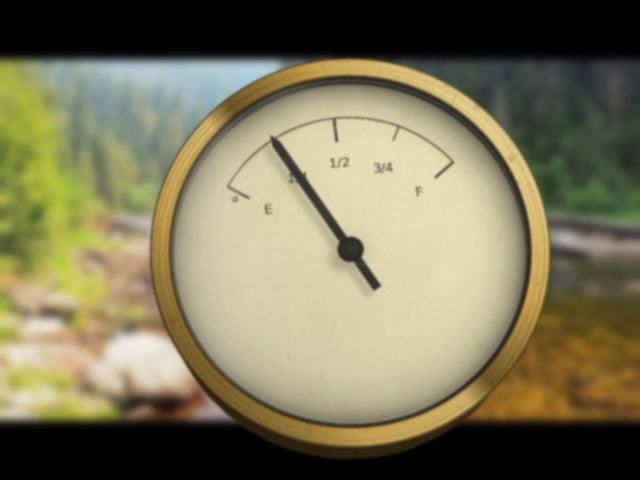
0.25
